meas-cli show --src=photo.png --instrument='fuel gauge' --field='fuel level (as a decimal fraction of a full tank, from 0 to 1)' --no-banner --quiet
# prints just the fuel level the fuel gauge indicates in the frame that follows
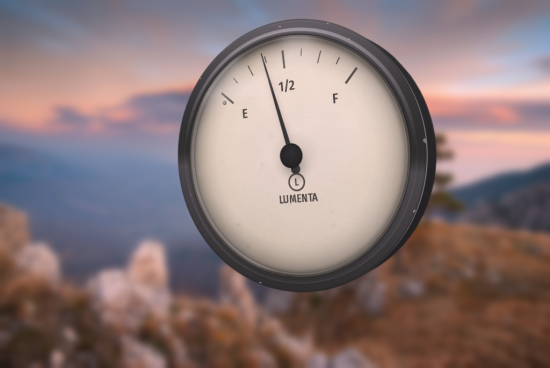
0.375
